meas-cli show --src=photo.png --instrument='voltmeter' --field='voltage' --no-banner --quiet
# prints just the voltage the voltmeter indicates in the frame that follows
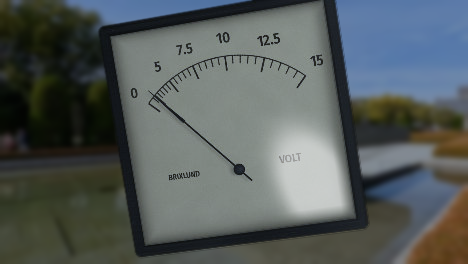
2.5 V
